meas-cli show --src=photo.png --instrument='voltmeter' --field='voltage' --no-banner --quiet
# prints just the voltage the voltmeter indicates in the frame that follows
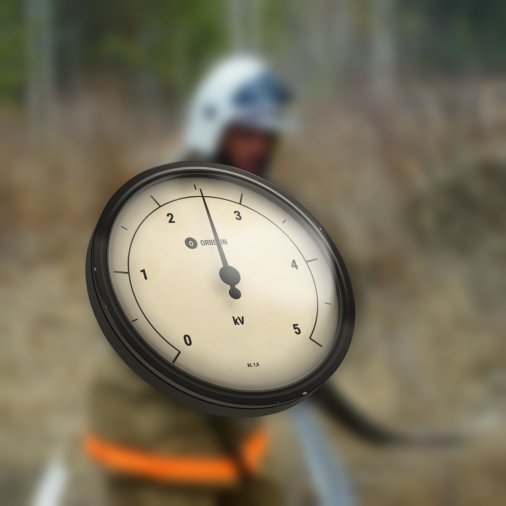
2.5 kV
